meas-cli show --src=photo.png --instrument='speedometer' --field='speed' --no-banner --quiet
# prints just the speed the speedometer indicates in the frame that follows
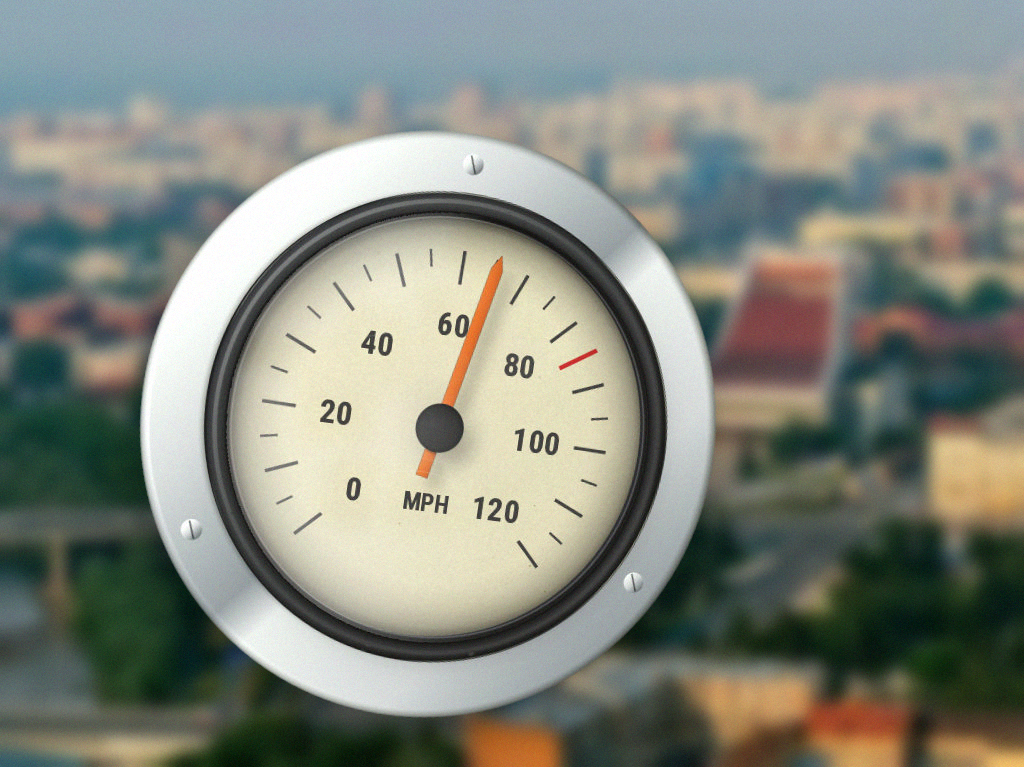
65 mph
